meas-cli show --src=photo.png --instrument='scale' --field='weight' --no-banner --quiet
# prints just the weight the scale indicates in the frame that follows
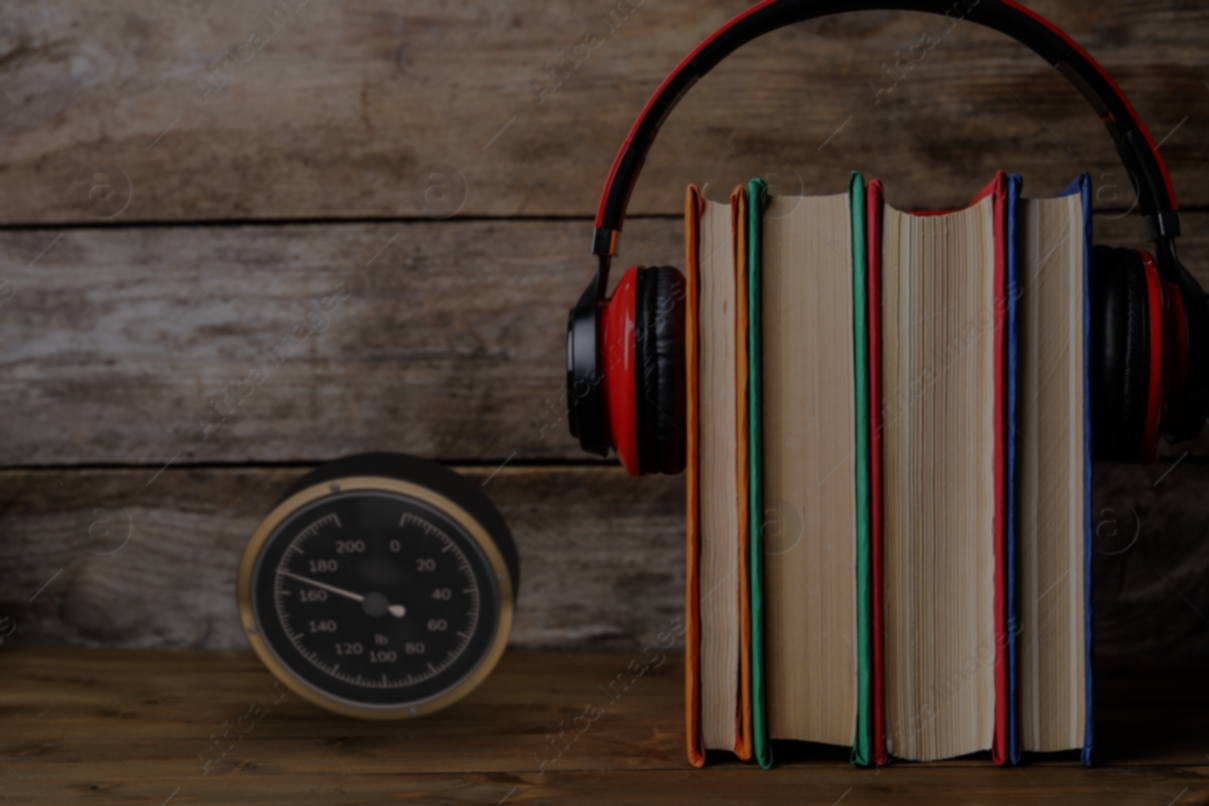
170 lb
